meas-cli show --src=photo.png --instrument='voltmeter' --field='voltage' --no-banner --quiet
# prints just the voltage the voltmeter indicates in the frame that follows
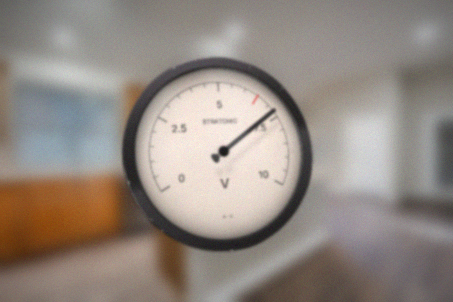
7.25 V
